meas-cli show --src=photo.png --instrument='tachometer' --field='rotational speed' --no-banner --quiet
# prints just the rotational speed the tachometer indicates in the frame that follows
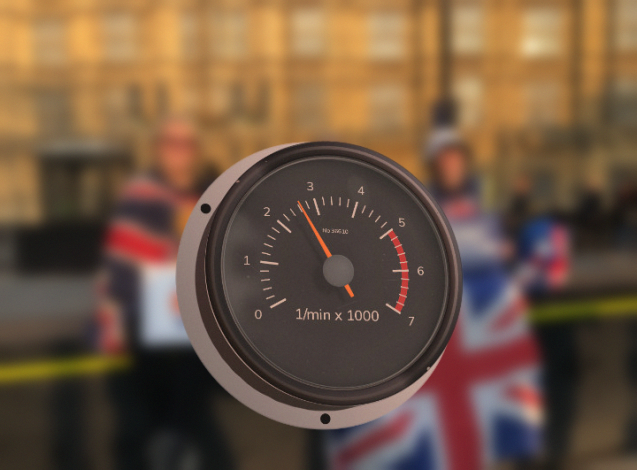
2600 rpm
